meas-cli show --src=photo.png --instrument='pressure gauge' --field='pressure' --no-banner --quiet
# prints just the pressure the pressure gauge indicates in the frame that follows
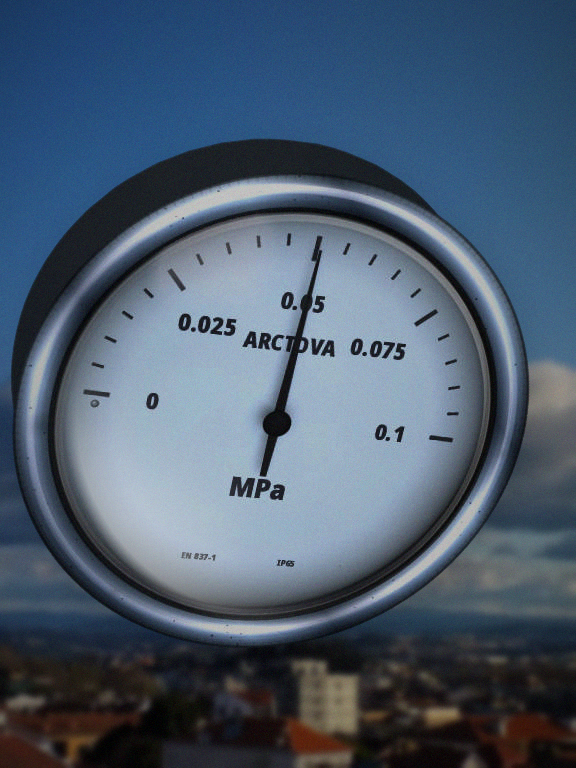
0.05 MPa
